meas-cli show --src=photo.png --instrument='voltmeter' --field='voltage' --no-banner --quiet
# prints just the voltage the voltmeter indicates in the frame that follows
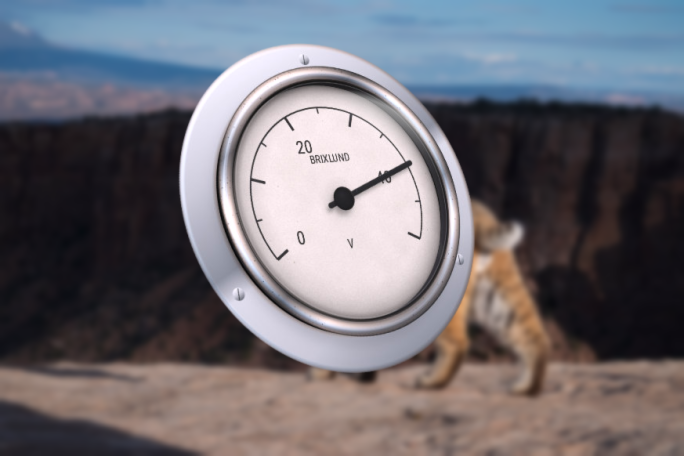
40 V
